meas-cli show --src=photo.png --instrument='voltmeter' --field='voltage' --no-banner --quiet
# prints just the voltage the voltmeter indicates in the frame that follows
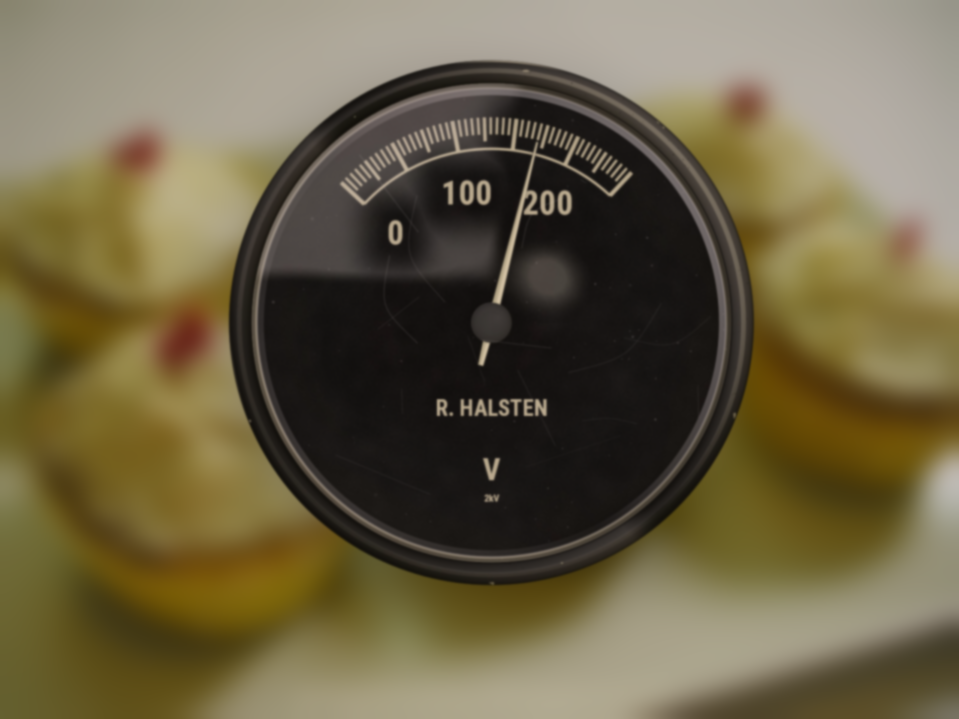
170 V
